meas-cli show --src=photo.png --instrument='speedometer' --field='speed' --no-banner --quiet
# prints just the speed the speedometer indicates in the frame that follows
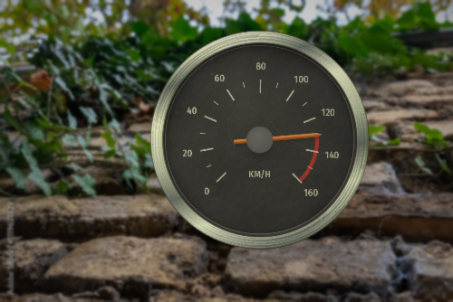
130 km/h
